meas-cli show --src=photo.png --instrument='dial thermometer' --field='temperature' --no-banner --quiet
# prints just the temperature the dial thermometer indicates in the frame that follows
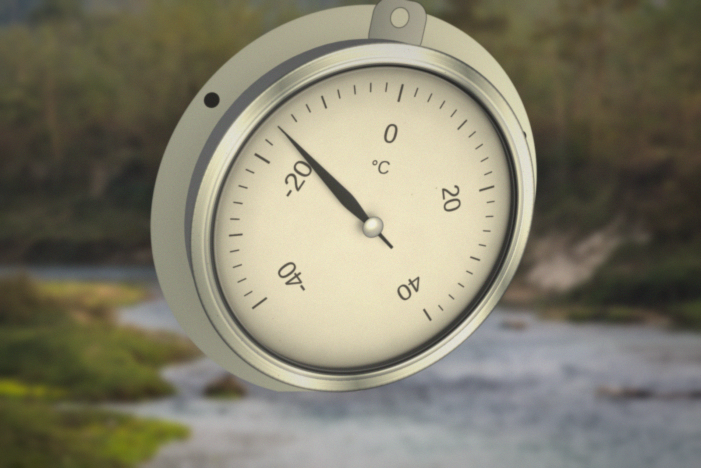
-16 °C
